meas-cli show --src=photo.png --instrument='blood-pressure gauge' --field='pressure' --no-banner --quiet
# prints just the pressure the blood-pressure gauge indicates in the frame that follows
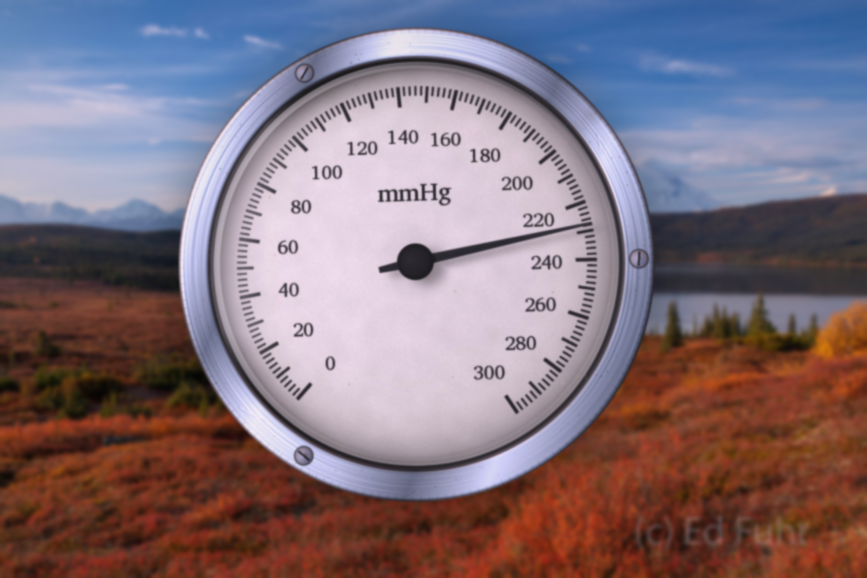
228 mmHg
